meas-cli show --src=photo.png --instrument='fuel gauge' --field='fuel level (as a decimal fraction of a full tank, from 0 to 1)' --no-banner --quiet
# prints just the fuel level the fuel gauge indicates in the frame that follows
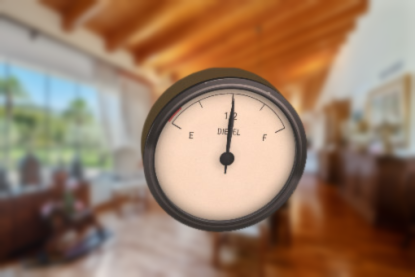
0.5
